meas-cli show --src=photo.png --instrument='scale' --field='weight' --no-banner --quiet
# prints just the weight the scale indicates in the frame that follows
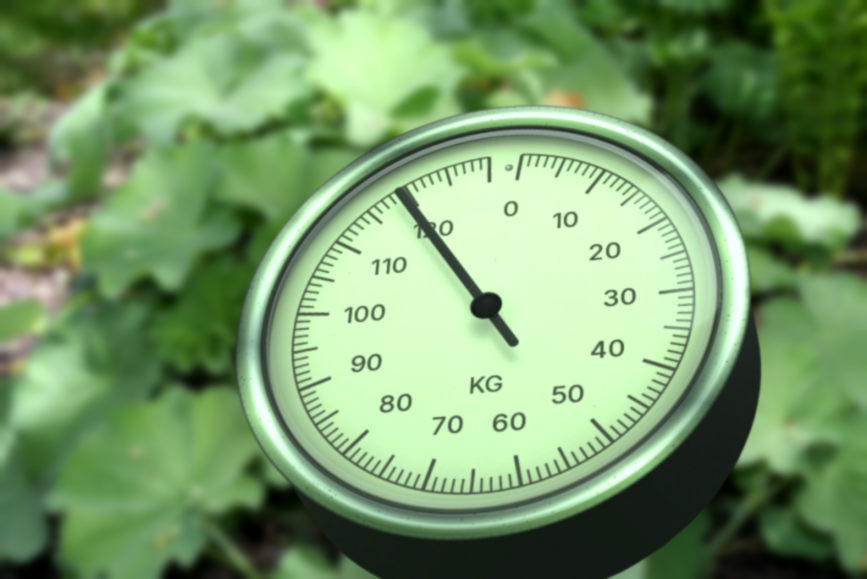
119 kg
